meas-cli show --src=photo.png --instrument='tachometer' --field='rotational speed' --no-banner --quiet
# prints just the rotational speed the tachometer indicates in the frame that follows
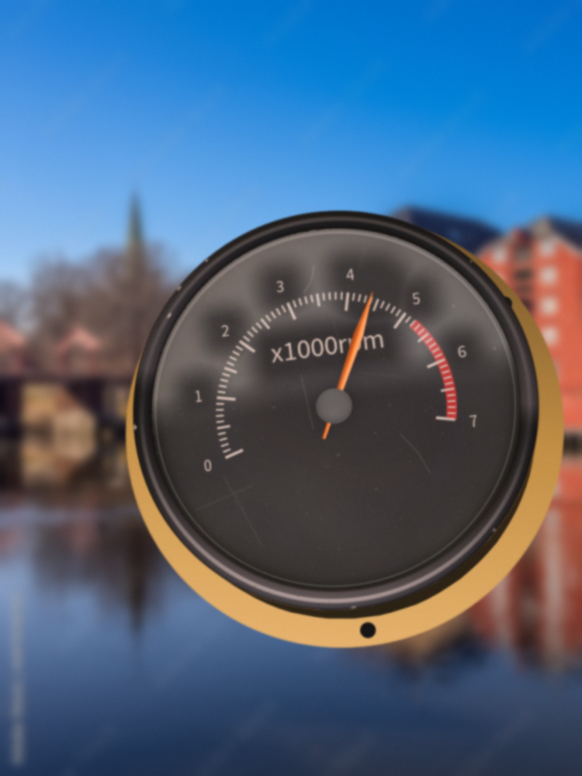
4400 rpm
